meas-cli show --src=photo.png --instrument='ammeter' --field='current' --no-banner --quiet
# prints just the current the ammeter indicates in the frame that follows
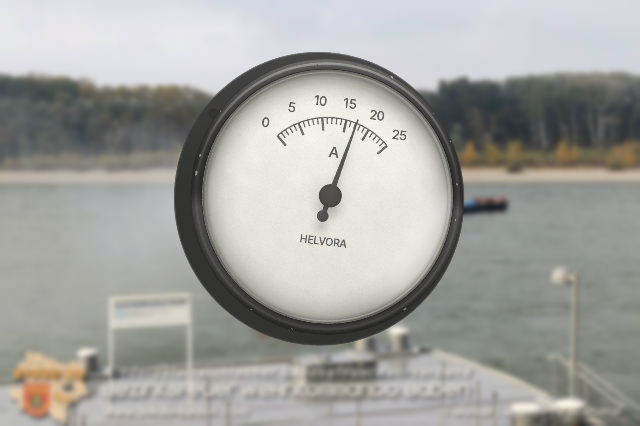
17 A
